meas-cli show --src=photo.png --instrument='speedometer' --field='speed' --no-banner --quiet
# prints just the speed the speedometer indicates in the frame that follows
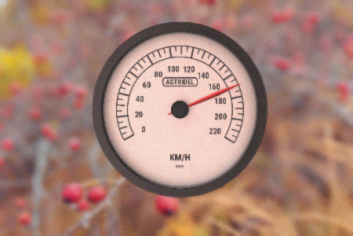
170 km/h
